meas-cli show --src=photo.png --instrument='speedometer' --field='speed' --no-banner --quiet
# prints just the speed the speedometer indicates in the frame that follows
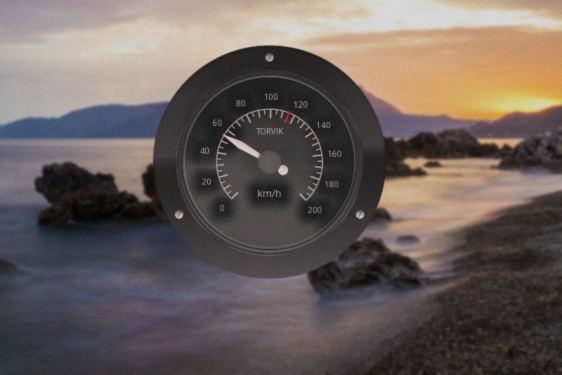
55 km/h
